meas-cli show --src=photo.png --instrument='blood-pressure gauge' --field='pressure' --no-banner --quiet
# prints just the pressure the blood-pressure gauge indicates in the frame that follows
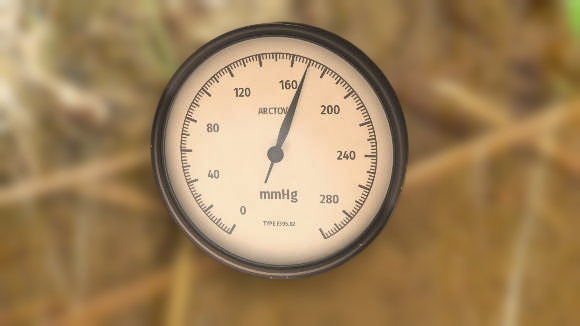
170 mmHg
